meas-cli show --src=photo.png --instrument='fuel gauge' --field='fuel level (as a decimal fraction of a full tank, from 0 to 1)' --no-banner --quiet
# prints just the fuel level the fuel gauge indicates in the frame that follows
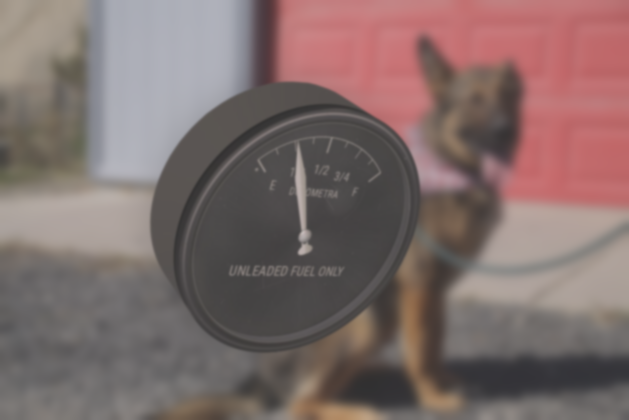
0.25
